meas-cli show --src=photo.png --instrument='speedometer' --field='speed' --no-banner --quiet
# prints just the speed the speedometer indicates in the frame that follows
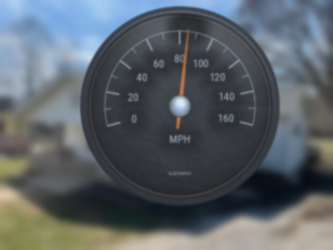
85 mph
